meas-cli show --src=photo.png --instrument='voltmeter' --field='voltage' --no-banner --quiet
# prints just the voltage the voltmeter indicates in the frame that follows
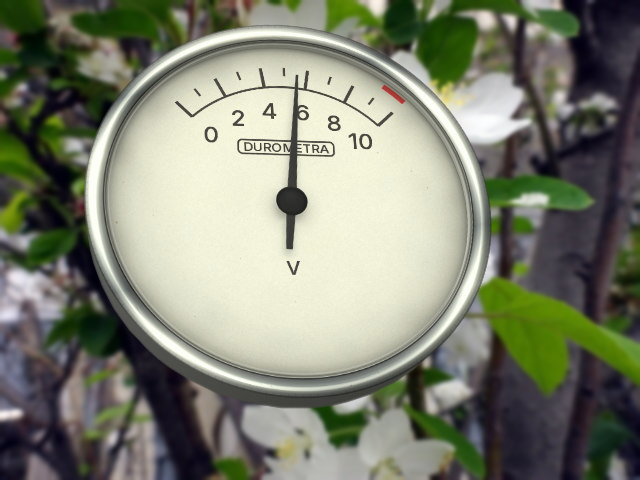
5.5 V
